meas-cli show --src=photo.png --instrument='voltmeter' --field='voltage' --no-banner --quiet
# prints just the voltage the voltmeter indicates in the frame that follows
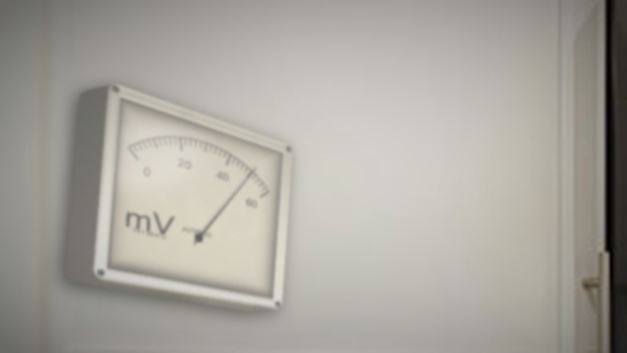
50 mV
